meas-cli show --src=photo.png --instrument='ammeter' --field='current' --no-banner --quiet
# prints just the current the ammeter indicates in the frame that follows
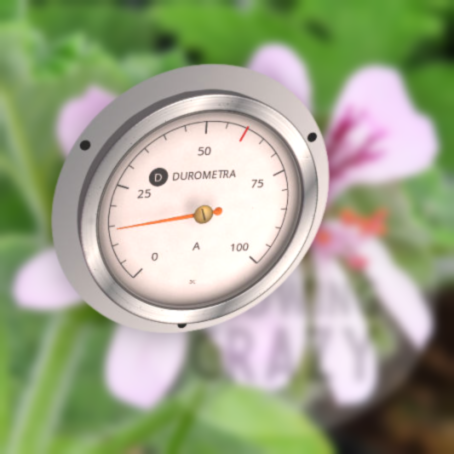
15 A
